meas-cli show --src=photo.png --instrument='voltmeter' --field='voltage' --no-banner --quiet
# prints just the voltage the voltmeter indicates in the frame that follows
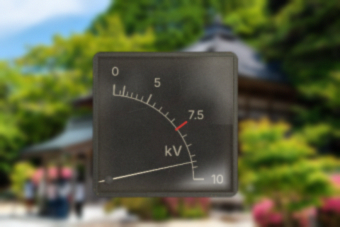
9.25 kV
